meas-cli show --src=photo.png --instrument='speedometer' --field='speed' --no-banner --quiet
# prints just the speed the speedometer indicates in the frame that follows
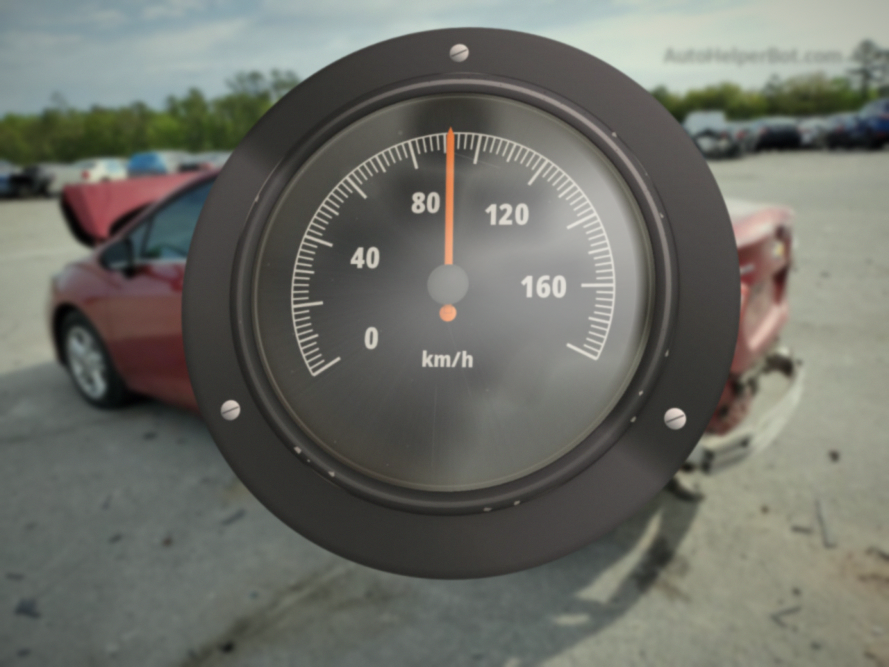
92 km/h
